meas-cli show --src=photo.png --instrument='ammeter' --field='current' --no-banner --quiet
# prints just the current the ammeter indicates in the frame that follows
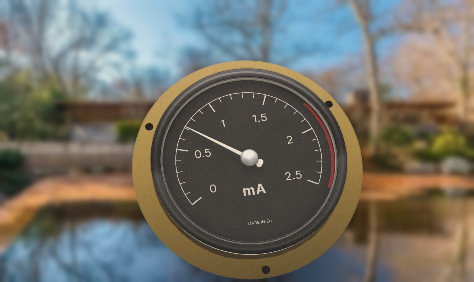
0.7 mA
